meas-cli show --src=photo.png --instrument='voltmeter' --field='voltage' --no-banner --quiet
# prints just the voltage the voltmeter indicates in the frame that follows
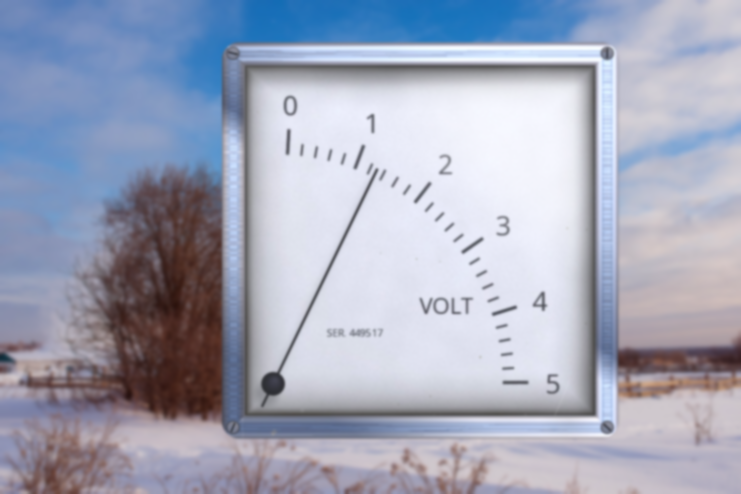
1.3 V
